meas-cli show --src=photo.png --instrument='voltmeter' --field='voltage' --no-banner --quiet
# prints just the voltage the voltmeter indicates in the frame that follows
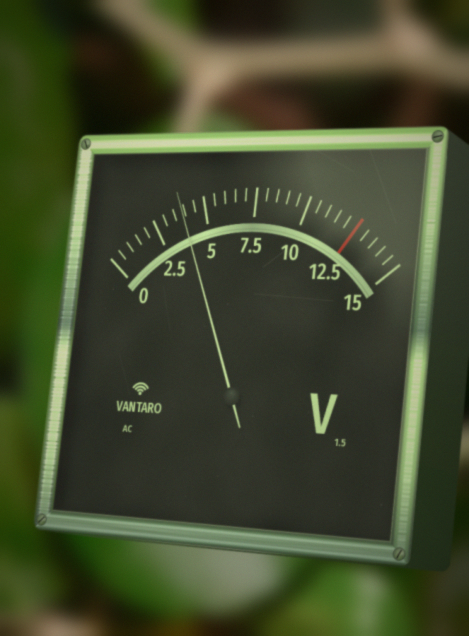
4 V
